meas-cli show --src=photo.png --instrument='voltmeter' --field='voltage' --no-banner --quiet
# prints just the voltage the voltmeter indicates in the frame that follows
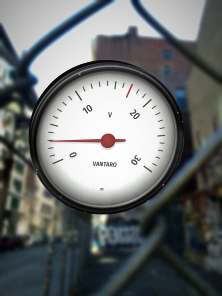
3 V
